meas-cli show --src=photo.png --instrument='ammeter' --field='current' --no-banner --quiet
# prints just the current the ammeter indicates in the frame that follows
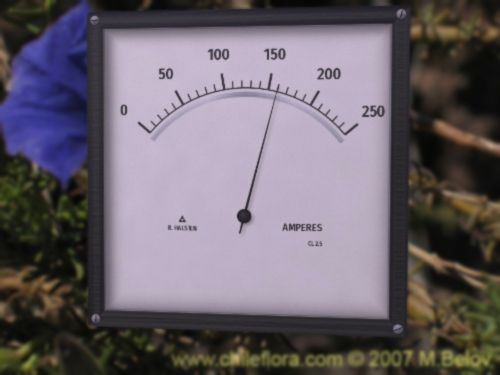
160 A
